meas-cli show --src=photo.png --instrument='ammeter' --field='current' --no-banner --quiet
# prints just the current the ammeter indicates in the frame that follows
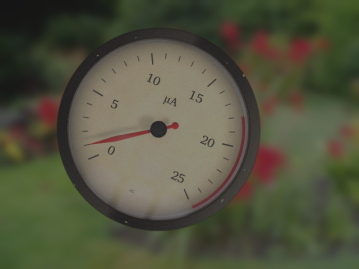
1 µA
